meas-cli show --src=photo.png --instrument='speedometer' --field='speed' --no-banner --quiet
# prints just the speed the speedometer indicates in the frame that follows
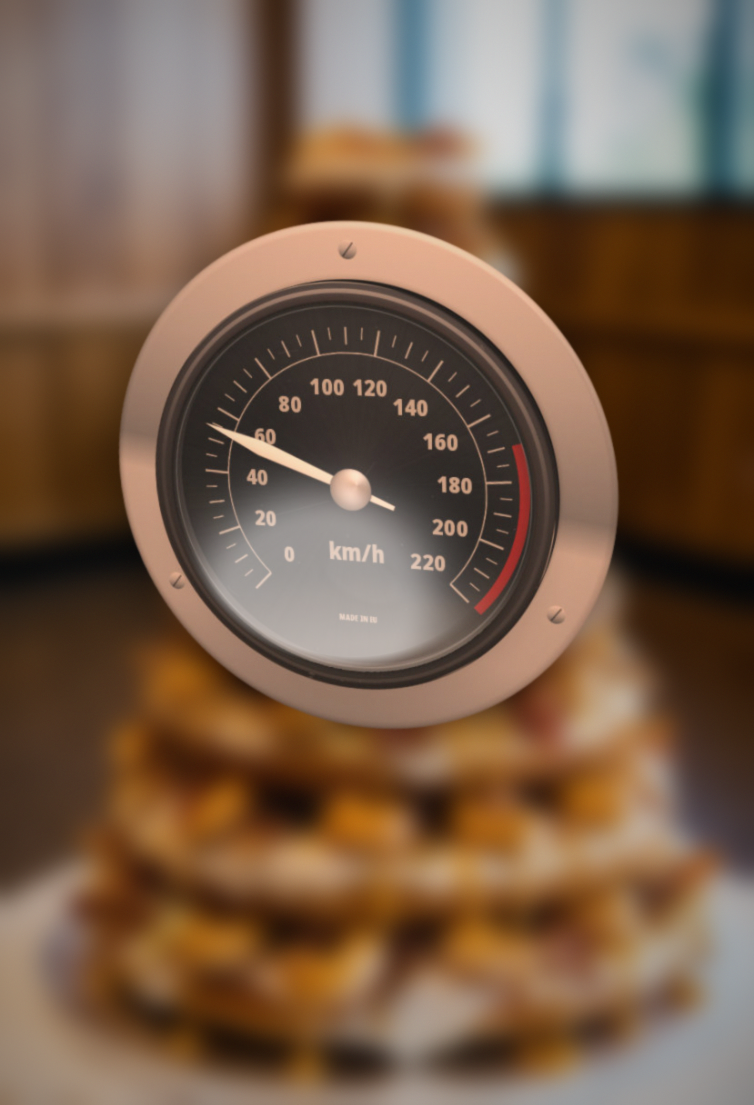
55 km/h
